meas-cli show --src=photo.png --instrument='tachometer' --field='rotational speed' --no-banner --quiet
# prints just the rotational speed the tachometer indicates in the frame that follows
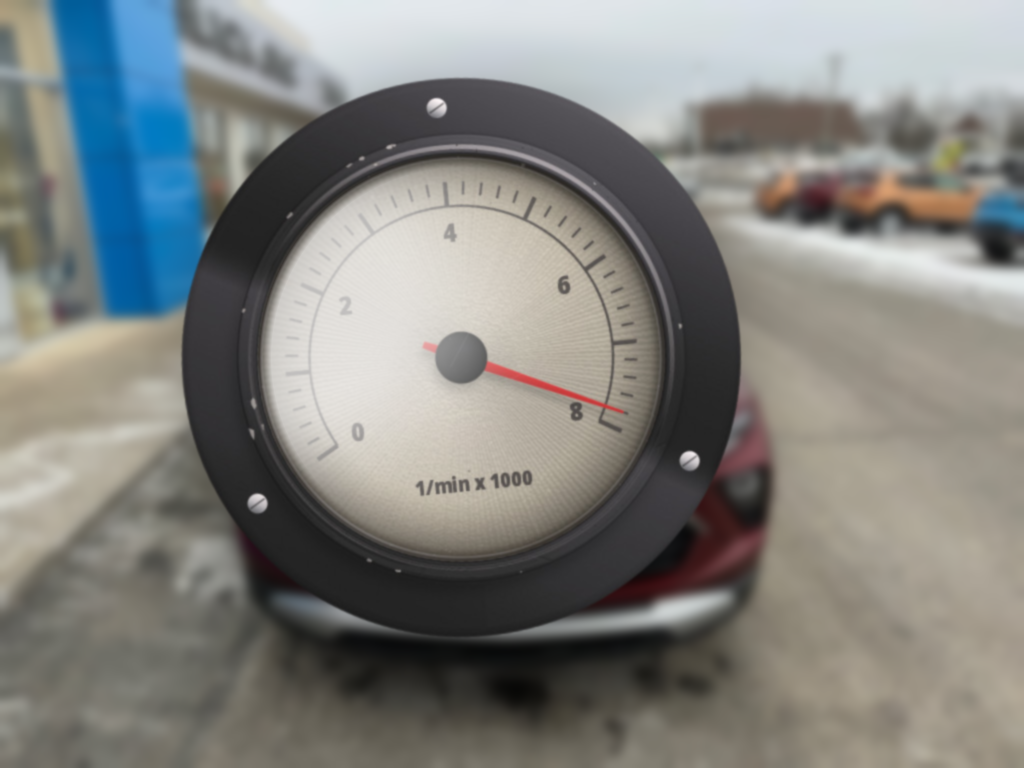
7800 rpm
